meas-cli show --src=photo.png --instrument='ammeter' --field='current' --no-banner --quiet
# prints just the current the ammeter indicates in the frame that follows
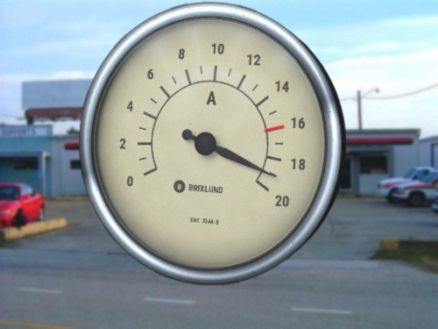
19 A
